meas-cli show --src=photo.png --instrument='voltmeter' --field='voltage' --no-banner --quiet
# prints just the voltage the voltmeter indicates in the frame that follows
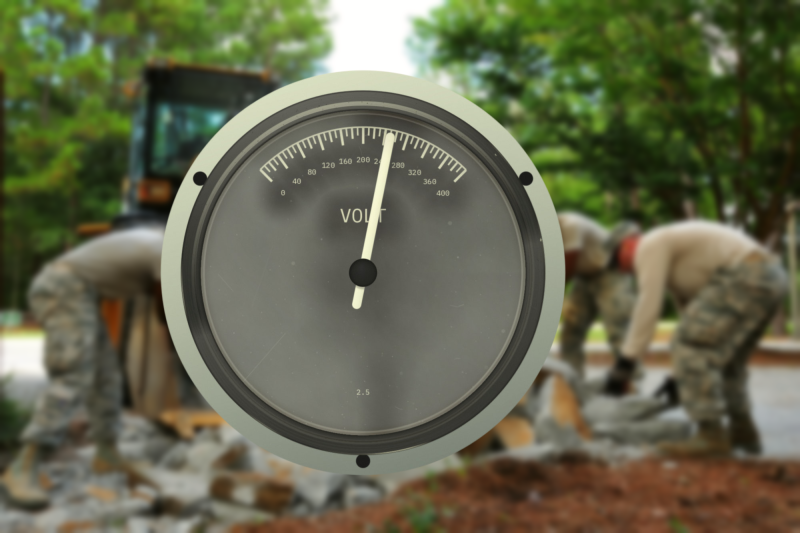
250 V
